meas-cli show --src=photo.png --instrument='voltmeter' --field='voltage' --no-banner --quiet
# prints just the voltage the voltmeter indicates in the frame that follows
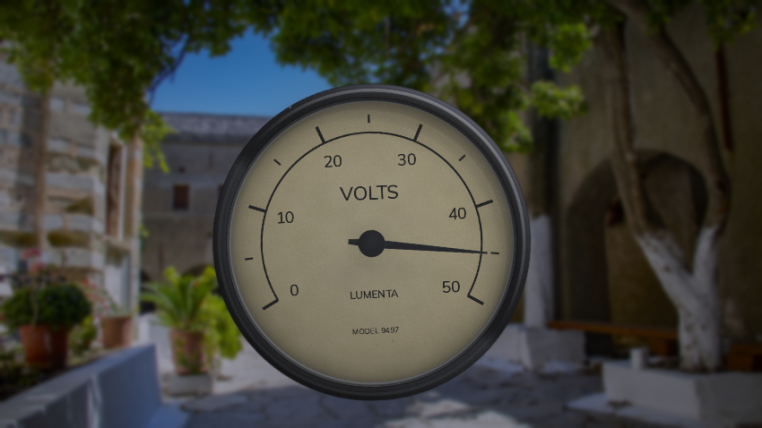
45 V
